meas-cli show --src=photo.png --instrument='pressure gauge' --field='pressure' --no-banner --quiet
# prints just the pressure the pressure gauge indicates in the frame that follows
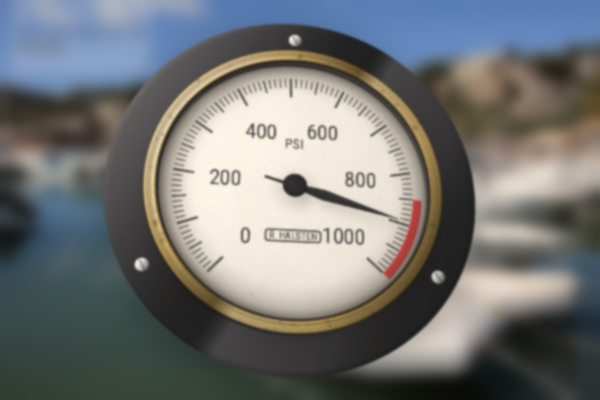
900 psi
